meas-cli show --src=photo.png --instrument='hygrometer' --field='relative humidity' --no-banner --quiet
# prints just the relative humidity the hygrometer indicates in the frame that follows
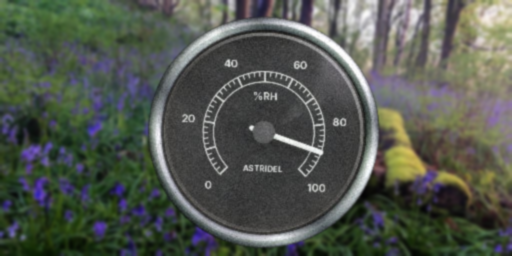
90 %
